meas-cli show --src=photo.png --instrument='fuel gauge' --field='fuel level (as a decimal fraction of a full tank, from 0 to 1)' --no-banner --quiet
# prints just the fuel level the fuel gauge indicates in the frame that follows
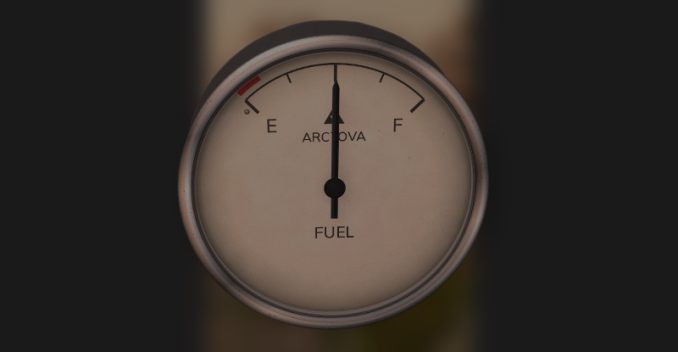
0.5
